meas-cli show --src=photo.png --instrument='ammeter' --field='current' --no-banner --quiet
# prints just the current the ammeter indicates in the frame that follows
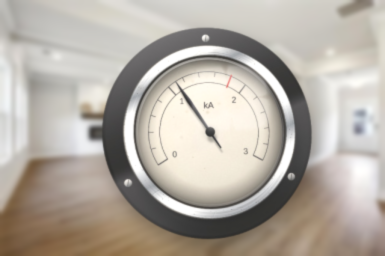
1.1 kA
